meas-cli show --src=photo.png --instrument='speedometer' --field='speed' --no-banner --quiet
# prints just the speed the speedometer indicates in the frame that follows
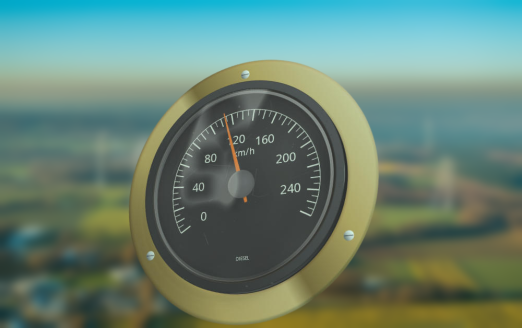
115 km/h
